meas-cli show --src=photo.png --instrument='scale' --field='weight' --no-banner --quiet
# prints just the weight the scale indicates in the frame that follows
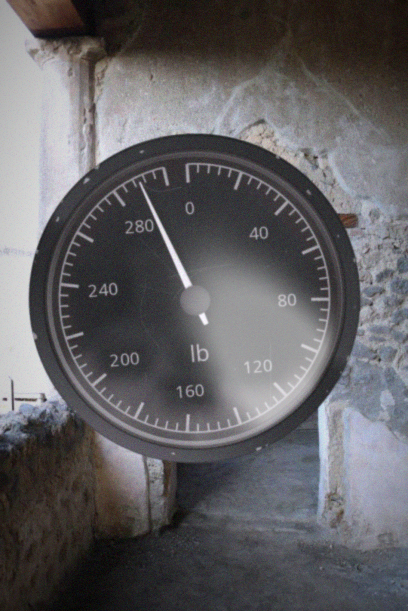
290 lb
